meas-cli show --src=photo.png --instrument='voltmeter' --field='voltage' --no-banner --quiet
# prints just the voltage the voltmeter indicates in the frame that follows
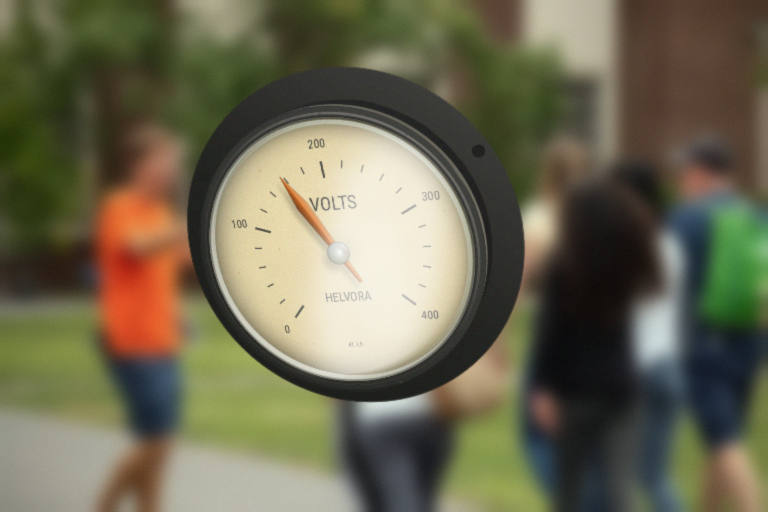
160 V
